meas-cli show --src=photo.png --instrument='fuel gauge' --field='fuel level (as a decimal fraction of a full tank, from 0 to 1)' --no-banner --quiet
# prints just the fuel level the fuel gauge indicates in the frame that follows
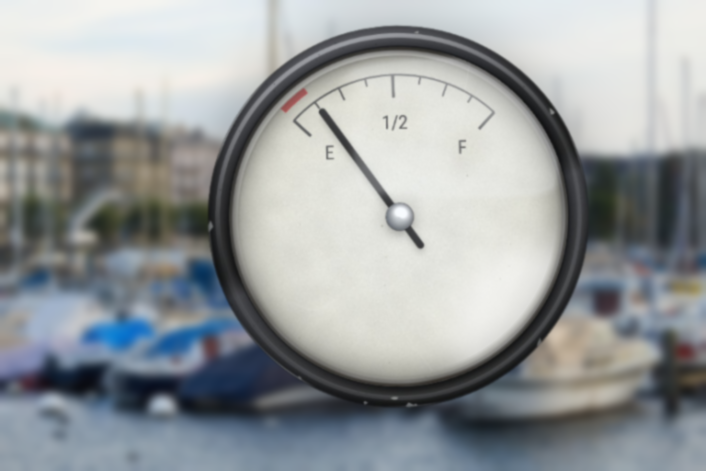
0.125
